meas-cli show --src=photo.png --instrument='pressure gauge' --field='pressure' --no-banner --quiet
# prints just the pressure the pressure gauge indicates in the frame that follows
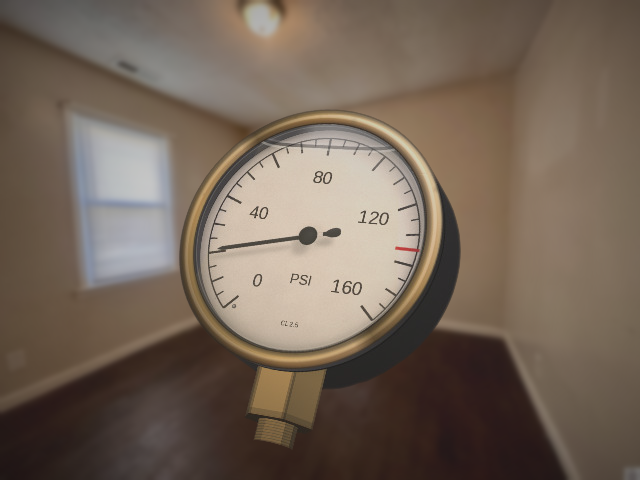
20 psi
